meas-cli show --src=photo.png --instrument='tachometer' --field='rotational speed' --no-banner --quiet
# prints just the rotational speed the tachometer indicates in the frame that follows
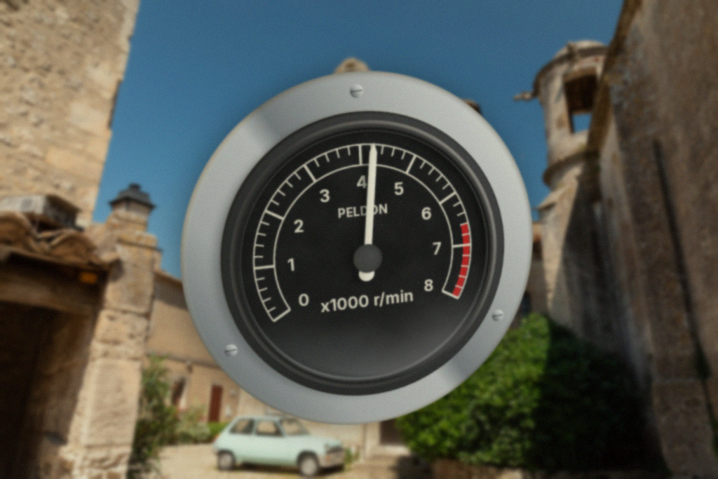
4200 rpm
